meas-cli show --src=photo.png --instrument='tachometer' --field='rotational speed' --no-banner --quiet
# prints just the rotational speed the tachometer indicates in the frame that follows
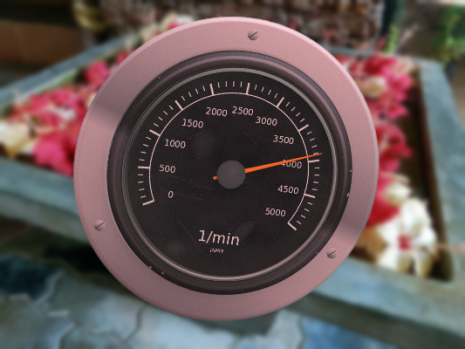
3900 rpm
